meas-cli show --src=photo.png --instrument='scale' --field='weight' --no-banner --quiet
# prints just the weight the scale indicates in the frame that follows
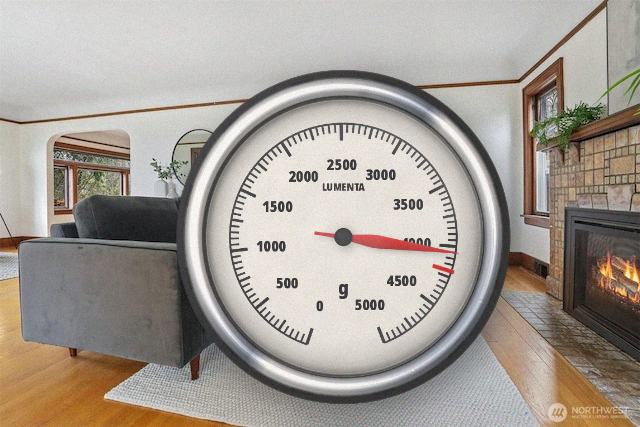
4050 g
